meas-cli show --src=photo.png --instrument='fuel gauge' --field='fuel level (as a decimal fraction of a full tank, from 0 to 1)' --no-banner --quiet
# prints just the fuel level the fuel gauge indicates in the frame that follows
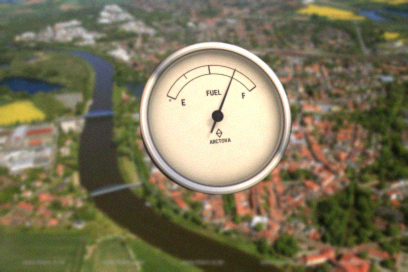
0.75
